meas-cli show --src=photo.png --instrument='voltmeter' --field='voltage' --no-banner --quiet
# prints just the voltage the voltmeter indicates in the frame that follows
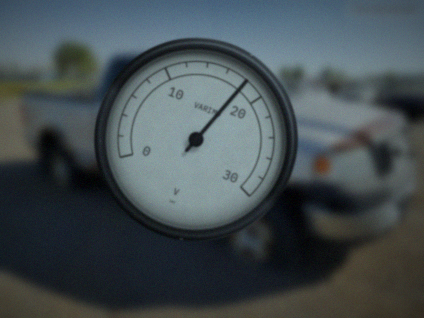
18 V
